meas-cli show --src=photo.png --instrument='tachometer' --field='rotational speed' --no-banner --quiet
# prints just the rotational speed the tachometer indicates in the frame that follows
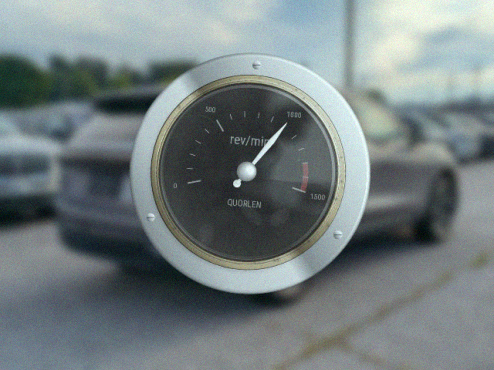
1000 rpm
